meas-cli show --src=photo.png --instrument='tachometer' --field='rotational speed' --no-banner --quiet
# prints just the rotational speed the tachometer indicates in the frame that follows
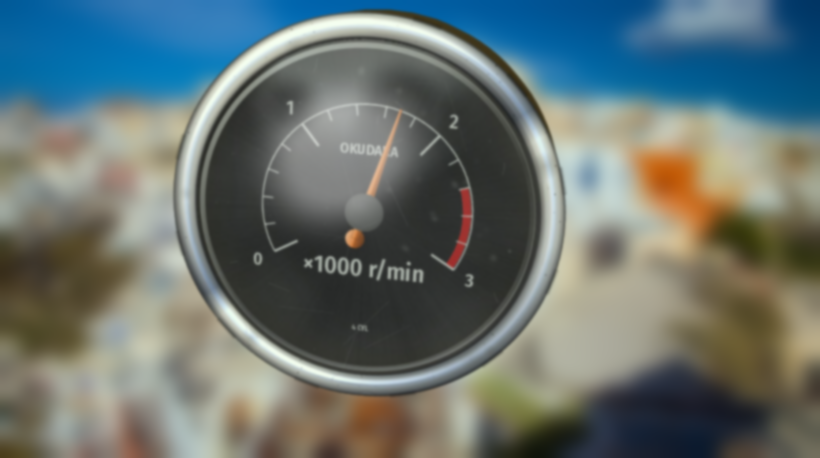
1700 rpm
